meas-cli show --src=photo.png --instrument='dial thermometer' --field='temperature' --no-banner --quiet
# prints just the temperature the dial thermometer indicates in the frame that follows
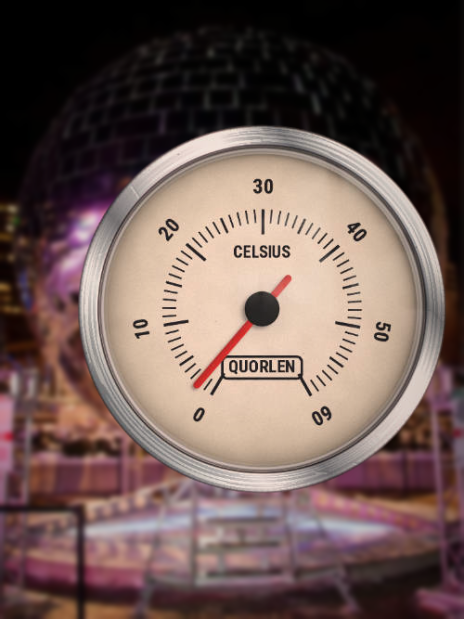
2 °C
